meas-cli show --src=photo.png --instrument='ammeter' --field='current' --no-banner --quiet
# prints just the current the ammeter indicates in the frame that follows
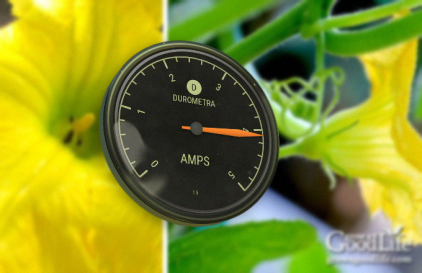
4.1 A
